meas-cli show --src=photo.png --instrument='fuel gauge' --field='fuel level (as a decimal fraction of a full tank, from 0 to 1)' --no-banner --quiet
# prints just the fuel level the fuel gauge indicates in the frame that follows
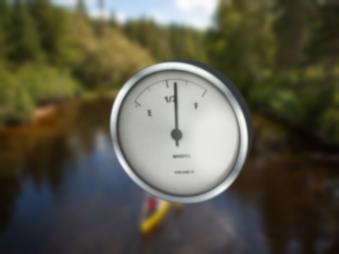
0.625
